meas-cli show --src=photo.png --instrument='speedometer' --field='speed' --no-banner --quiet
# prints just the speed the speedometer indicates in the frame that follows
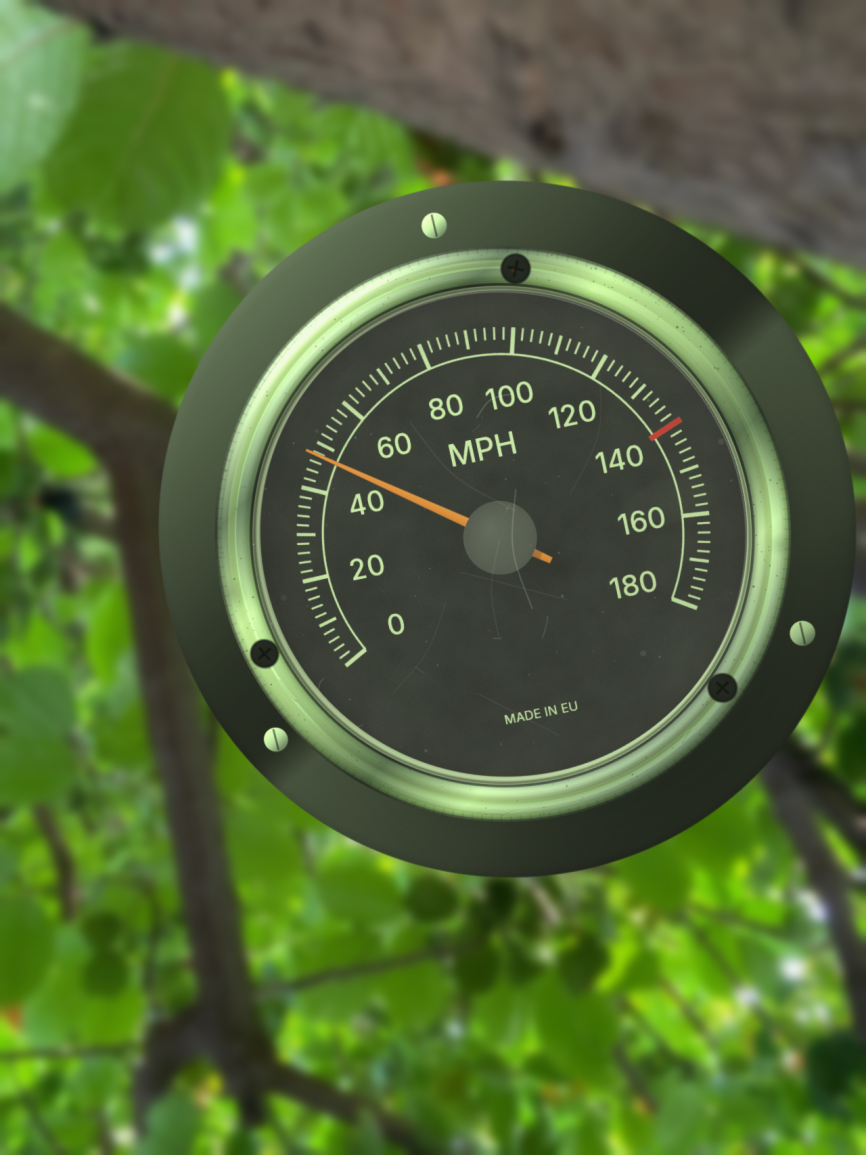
48 mph
